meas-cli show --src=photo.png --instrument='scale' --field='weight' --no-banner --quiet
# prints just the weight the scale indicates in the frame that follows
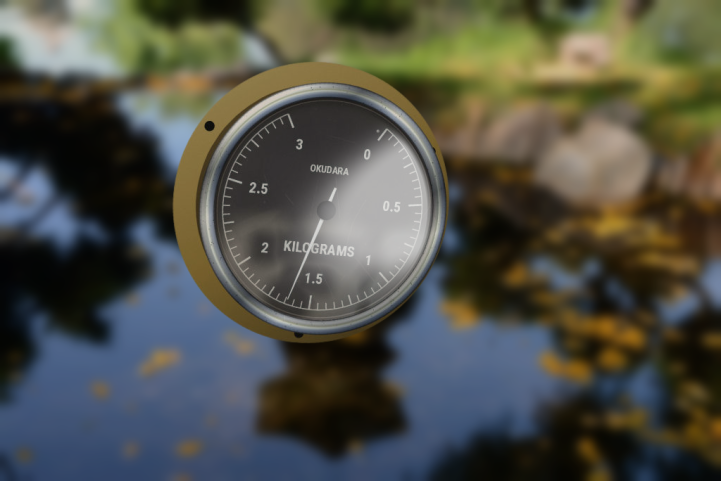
1.65 kg
